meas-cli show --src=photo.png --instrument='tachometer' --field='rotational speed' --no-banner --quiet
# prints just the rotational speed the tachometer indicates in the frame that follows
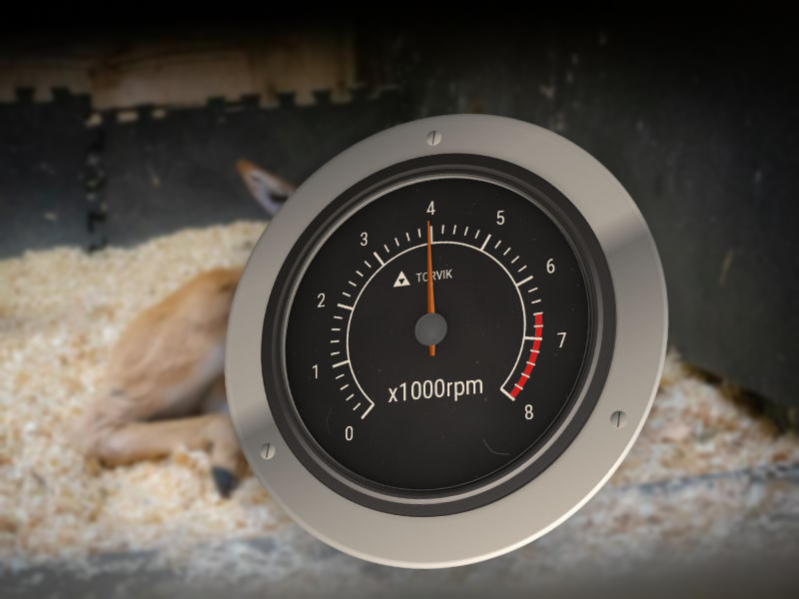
4000 rpm
